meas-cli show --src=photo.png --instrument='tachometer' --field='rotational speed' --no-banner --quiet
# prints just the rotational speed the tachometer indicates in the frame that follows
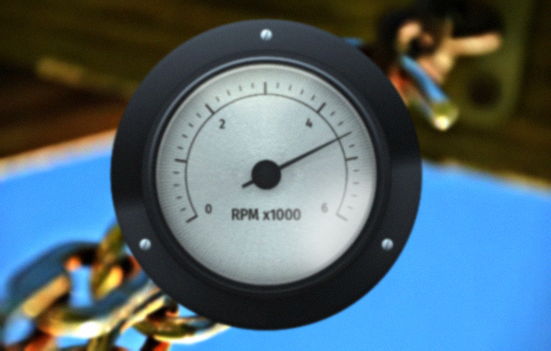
4600 rpm
